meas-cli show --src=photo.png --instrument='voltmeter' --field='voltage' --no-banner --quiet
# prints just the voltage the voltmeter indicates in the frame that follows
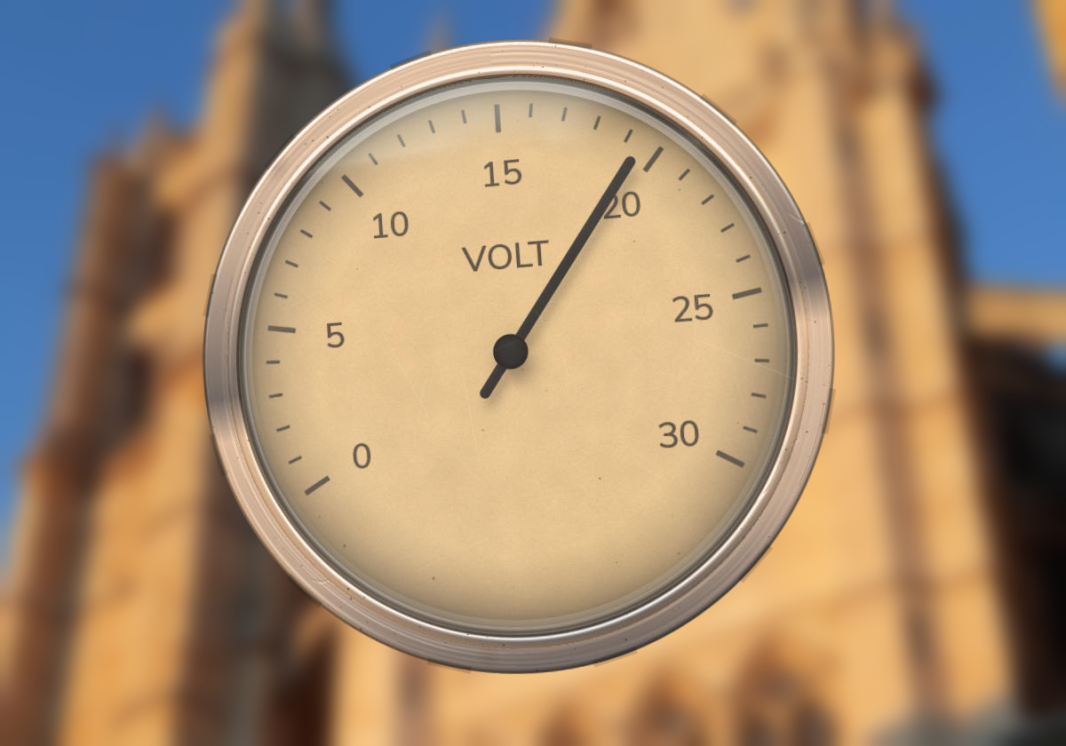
19.5 V
